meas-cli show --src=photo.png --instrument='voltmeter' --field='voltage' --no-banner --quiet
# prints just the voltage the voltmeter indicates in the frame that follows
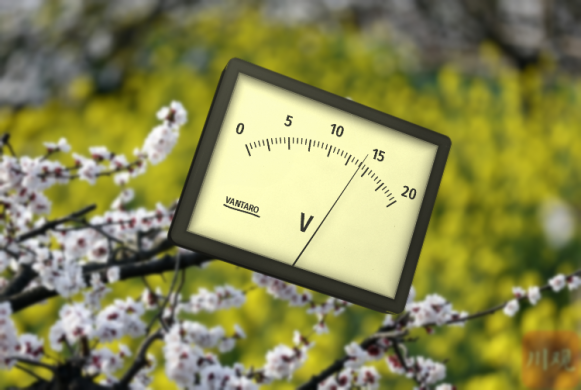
14 V
